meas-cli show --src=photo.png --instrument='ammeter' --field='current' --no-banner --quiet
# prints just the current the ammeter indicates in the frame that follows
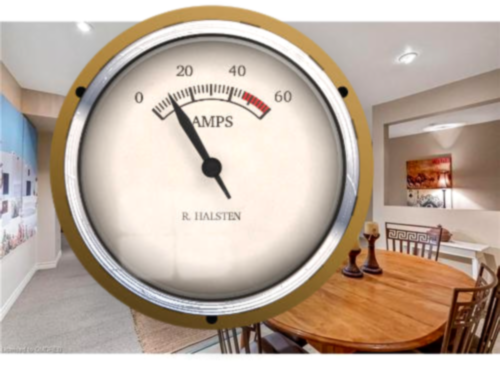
10 A
